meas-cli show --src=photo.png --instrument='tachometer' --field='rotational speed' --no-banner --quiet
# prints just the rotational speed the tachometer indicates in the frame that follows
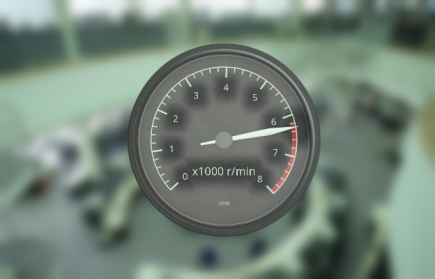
6300 rpm
